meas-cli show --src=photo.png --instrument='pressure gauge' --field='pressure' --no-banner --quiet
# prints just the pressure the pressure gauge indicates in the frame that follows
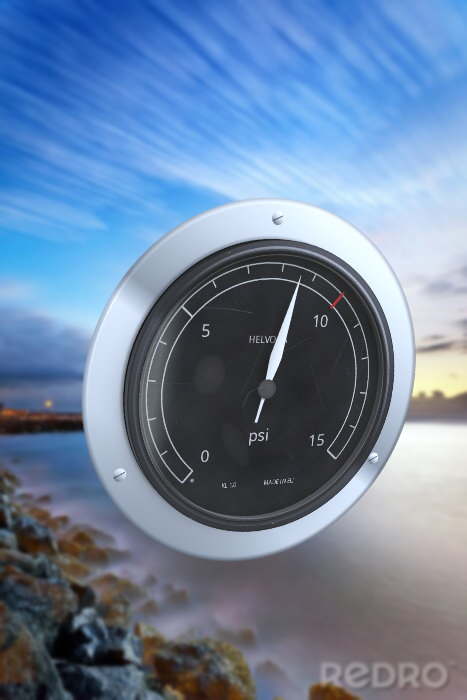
8.5 psi
